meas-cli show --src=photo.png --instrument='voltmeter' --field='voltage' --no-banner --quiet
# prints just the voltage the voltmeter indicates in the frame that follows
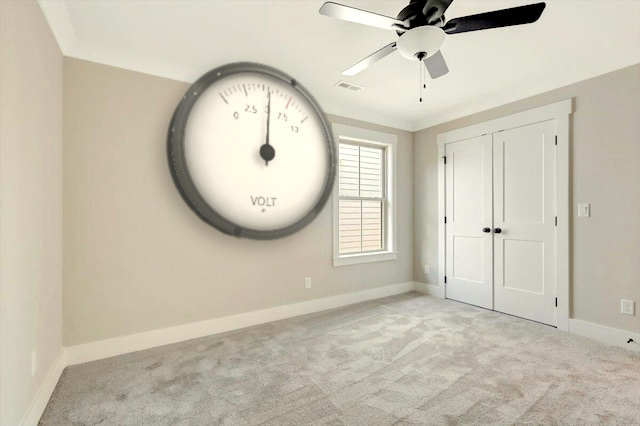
5 V
